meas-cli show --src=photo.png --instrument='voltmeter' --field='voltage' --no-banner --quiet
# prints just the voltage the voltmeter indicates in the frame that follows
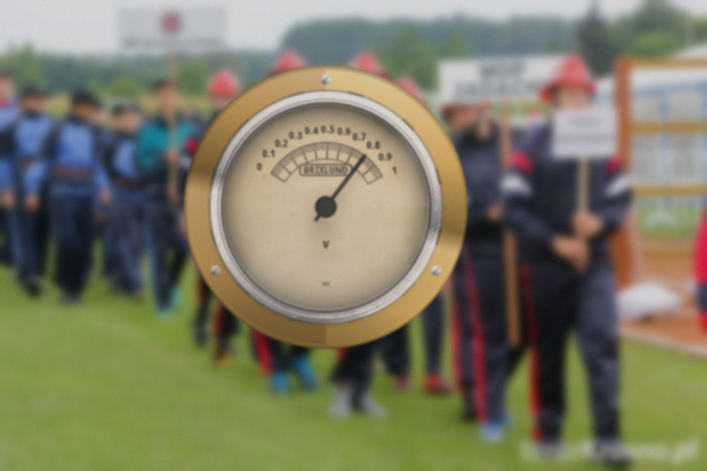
0.8 V
